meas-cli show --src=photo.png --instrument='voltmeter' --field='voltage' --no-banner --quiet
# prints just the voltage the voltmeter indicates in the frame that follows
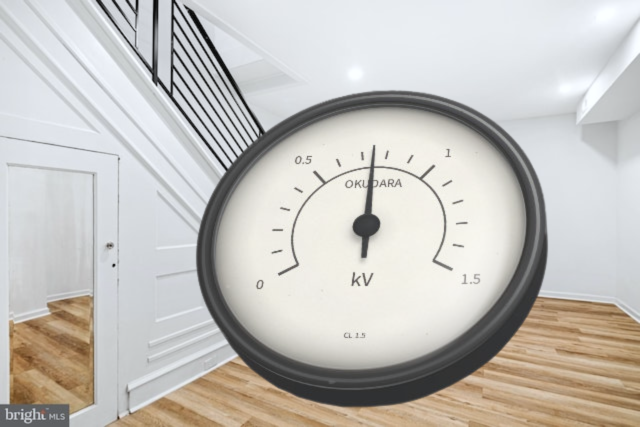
0.75 kV
